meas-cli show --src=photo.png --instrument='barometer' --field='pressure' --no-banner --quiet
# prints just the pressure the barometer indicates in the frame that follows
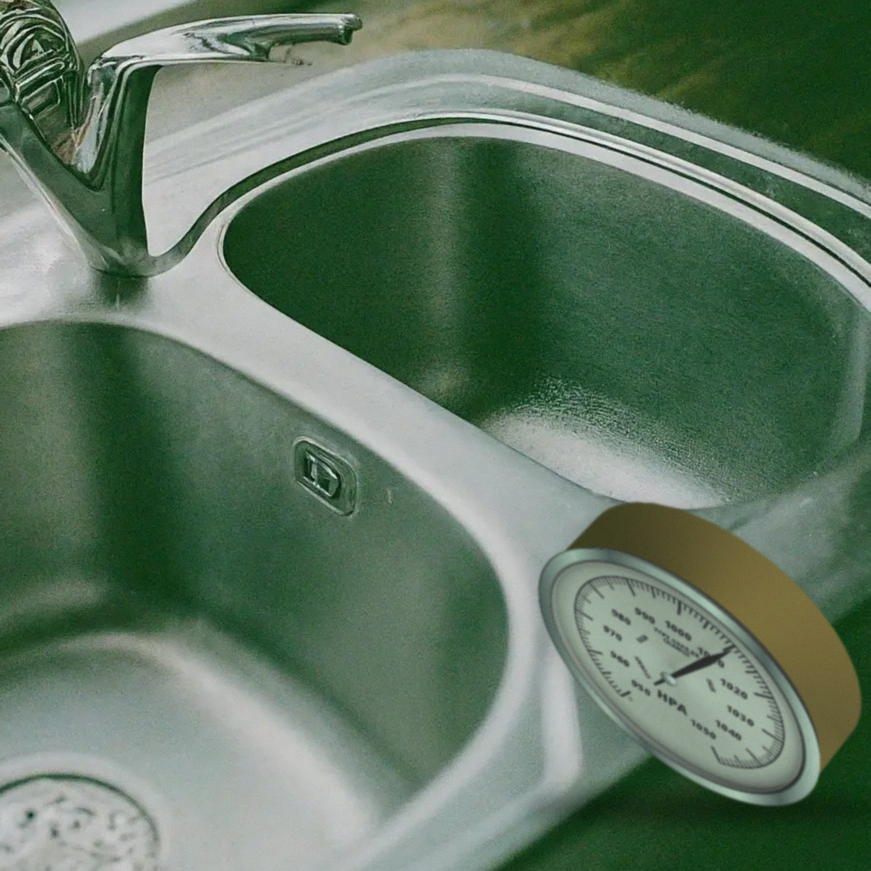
1010 hPa
